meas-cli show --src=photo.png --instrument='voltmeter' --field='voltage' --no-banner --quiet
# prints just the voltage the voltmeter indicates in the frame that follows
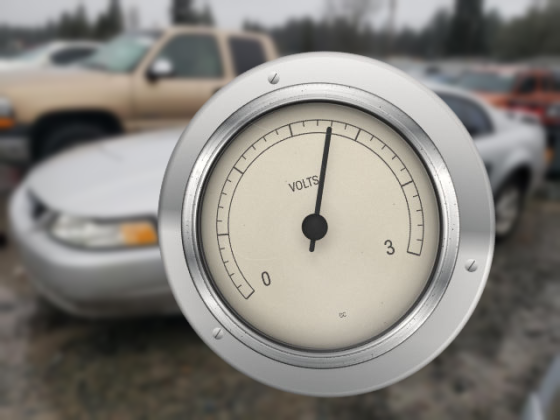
1.8 V
